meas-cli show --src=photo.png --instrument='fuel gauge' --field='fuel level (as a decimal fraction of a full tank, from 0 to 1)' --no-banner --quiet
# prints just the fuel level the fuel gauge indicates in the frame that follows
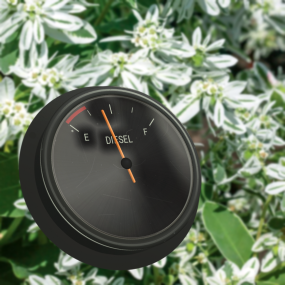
0.375
